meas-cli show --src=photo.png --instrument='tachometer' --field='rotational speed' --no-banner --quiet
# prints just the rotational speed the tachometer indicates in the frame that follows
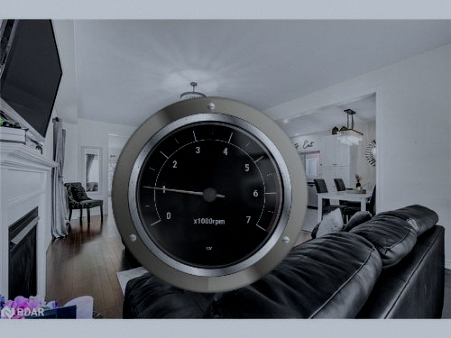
1000 rpm
